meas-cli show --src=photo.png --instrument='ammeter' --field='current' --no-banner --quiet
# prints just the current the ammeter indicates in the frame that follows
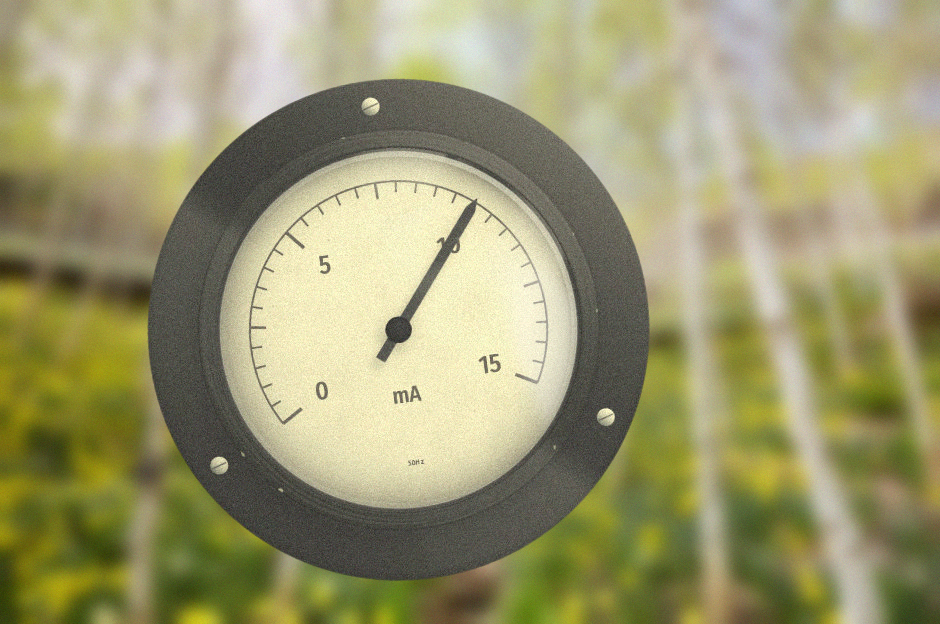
10 mA
